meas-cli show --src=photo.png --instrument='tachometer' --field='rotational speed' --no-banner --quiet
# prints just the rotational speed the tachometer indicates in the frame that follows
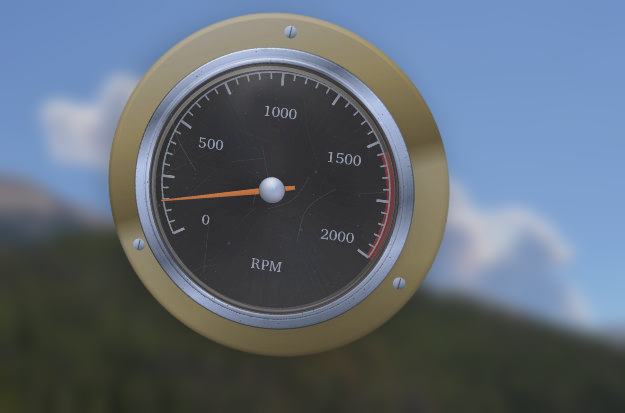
150 rpm
